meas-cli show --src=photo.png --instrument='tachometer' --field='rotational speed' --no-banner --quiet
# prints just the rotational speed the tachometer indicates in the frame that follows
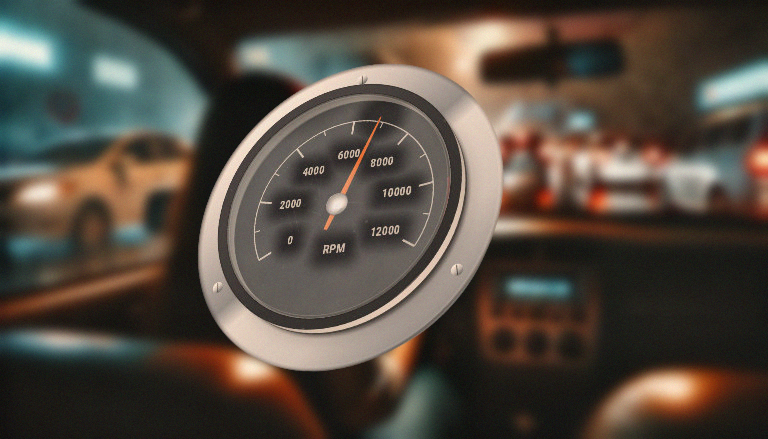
7000 rpm
